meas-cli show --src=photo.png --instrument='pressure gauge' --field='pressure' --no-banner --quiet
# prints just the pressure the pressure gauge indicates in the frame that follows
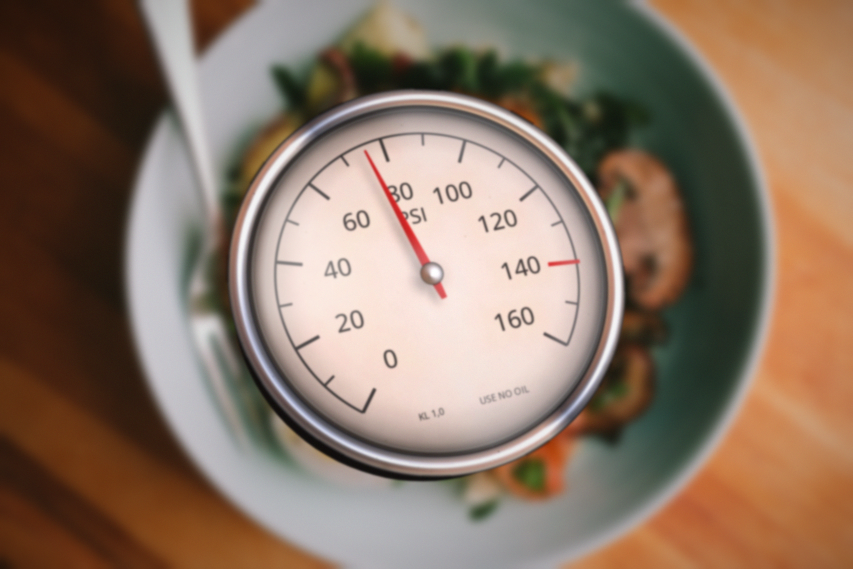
75 psi
